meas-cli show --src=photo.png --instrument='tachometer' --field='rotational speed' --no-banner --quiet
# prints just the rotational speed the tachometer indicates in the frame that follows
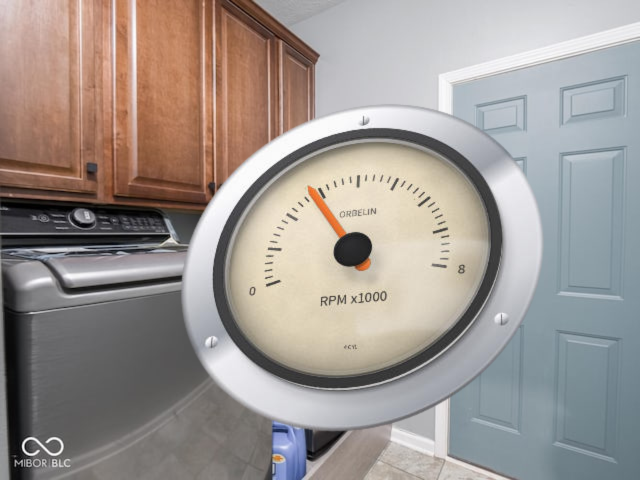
2800 rpm
